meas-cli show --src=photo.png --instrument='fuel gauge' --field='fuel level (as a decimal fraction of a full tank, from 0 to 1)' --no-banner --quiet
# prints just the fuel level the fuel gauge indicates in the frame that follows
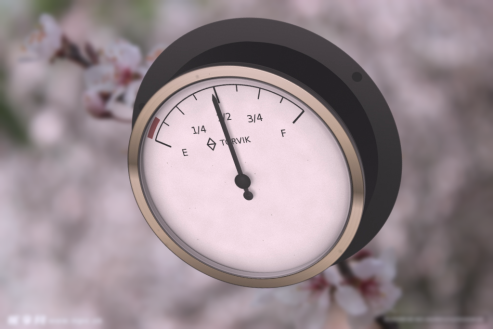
0.5
